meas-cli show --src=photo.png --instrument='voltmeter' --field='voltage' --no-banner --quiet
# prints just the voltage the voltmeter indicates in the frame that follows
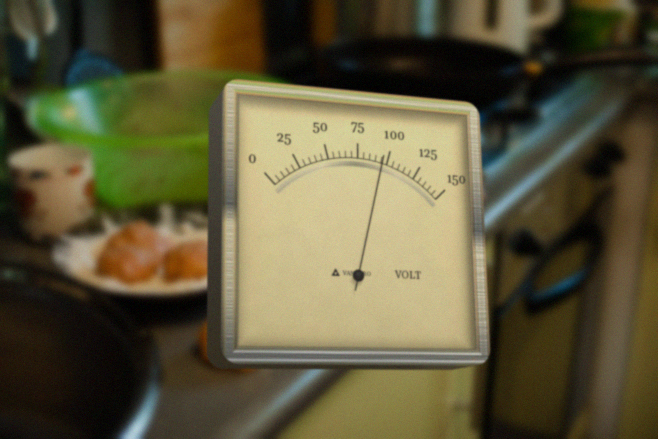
95 V
